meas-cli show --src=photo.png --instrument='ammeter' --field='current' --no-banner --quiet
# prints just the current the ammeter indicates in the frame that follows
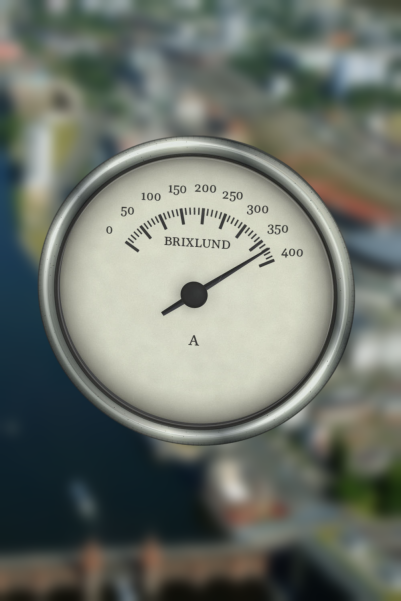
370 A
